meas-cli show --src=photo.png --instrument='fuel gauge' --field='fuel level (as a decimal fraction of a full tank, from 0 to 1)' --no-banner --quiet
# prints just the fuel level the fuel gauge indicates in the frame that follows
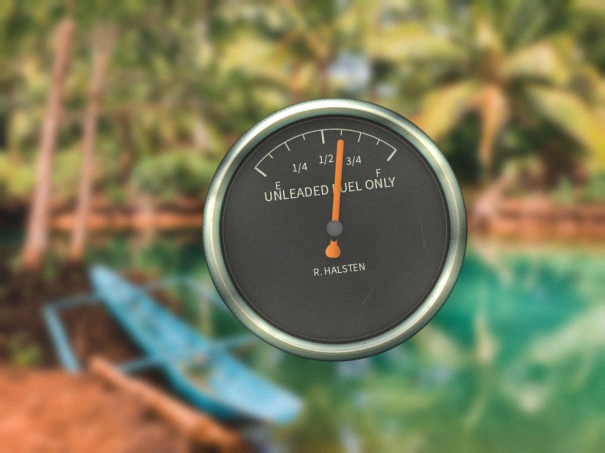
0.625
